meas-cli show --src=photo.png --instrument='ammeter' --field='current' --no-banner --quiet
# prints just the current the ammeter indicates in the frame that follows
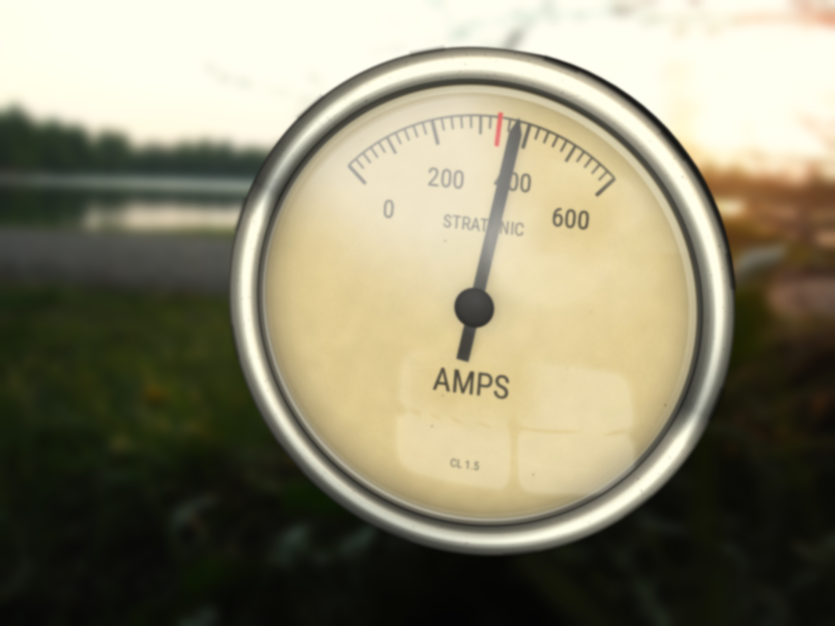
380 A
